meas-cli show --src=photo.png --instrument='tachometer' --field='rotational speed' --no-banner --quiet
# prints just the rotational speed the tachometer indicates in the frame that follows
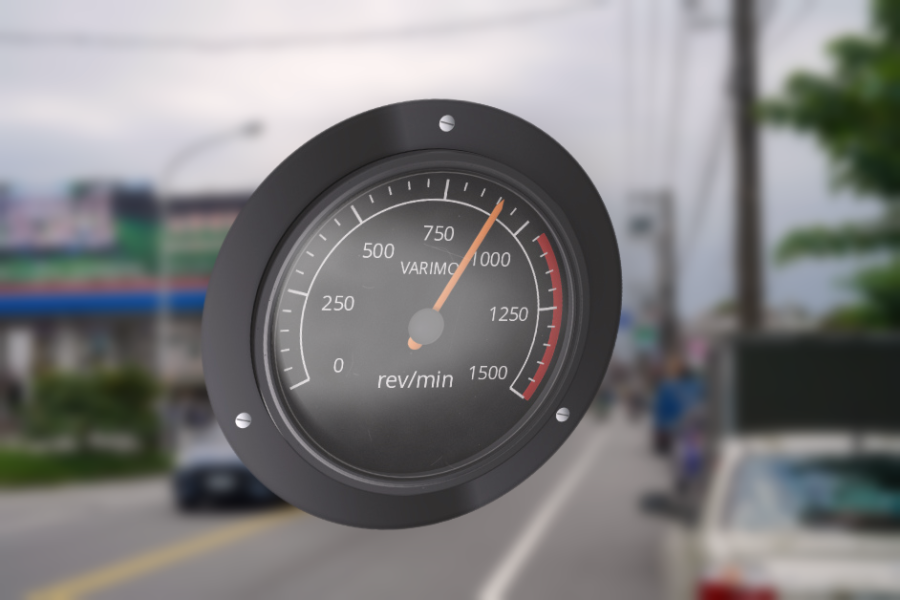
900 rpm
